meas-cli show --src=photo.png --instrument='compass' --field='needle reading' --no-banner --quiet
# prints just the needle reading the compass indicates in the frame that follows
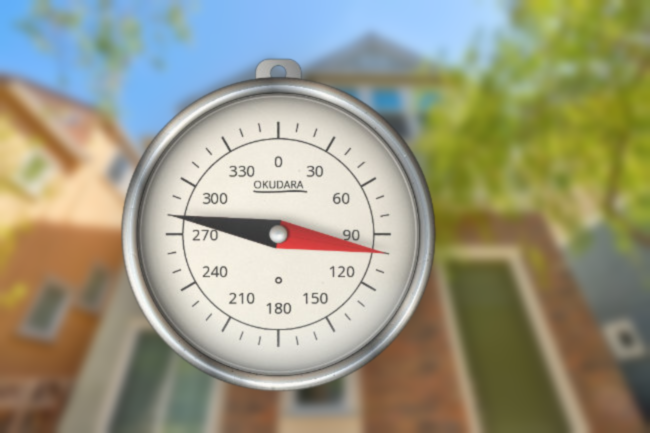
100 °
